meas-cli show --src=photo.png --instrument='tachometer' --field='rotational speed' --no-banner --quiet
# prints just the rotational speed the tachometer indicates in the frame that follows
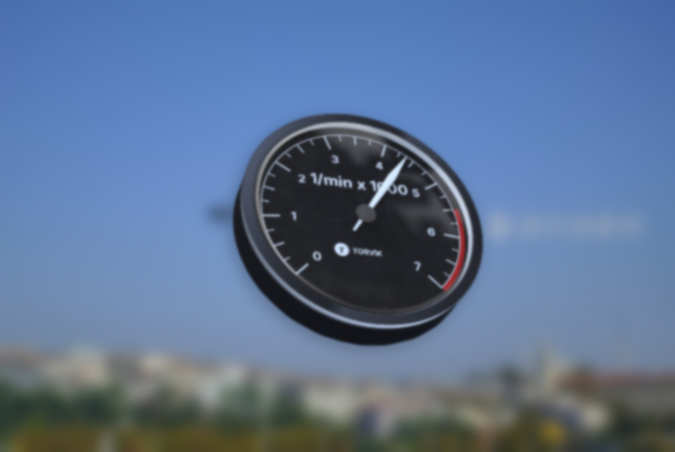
4375 rpm
